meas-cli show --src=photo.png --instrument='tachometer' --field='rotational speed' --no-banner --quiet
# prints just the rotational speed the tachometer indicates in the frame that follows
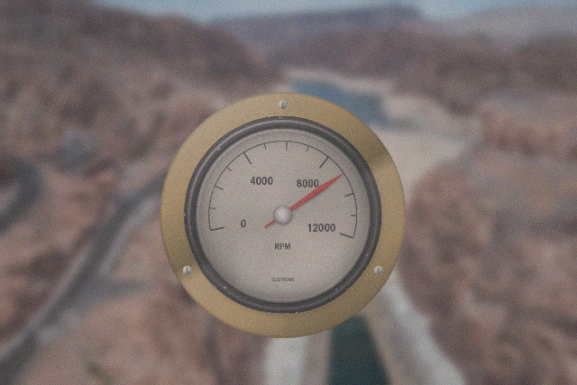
9000 rpm
